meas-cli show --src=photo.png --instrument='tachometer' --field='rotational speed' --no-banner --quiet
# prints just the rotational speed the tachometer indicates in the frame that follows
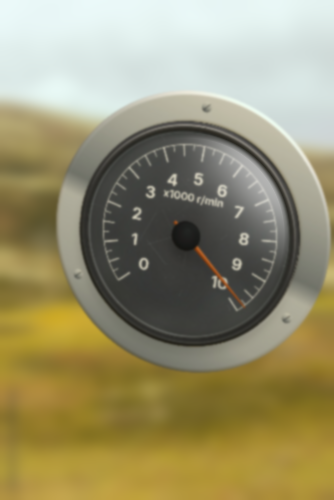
9750 rpm
